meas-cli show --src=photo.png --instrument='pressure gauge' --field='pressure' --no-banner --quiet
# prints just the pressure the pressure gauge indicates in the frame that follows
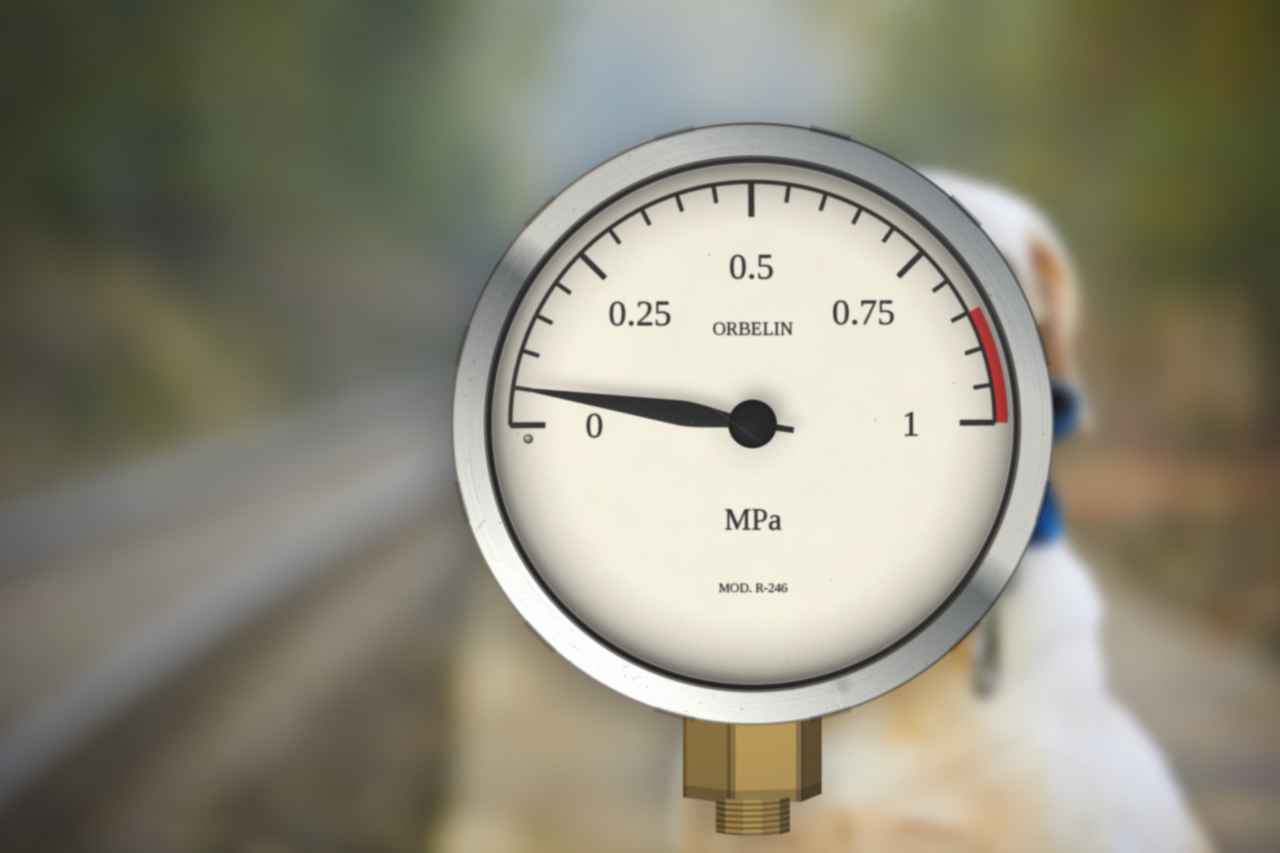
0.05 MPa
